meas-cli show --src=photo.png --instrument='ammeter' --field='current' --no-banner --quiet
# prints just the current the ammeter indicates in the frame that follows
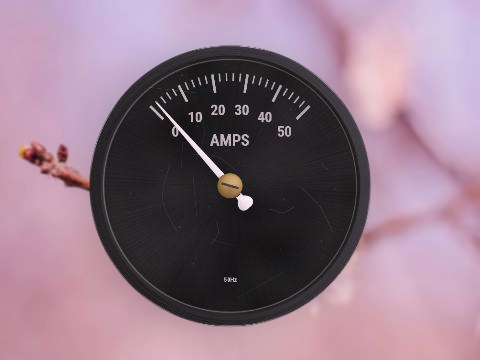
2 A
